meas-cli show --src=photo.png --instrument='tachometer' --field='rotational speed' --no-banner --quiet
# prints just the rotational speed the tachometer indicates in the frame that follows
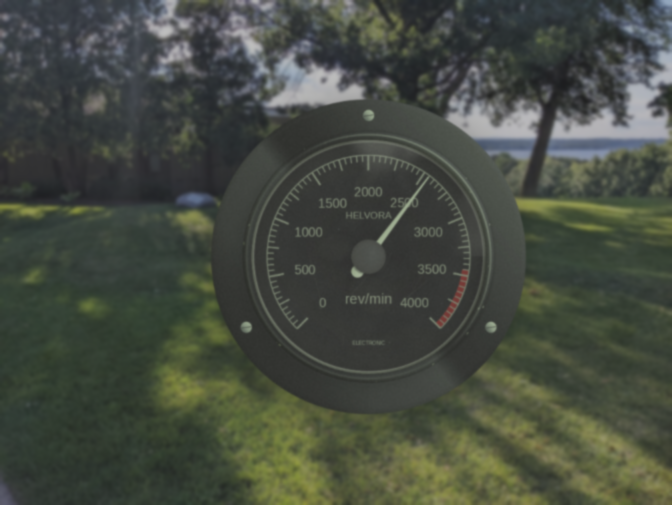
2550 rpm
